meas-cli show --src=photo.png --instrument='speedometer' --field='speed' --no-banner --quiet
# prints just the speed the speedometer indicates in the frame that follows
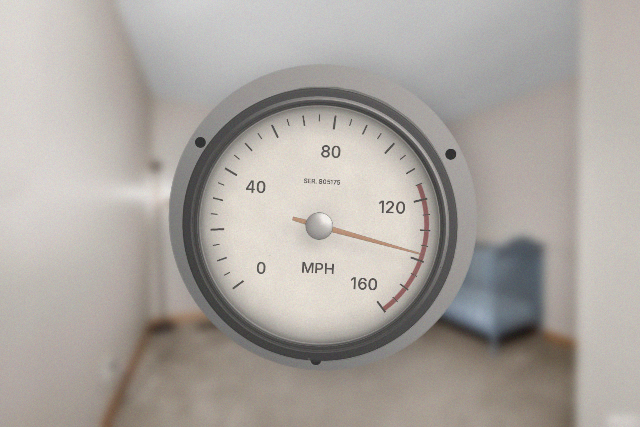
137.5 mph
